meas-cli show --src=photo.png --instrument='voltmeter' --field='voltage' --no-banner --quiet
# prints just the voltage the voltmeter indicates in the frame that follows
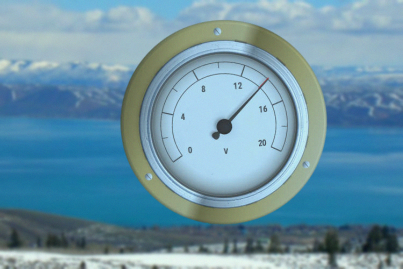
14 V
